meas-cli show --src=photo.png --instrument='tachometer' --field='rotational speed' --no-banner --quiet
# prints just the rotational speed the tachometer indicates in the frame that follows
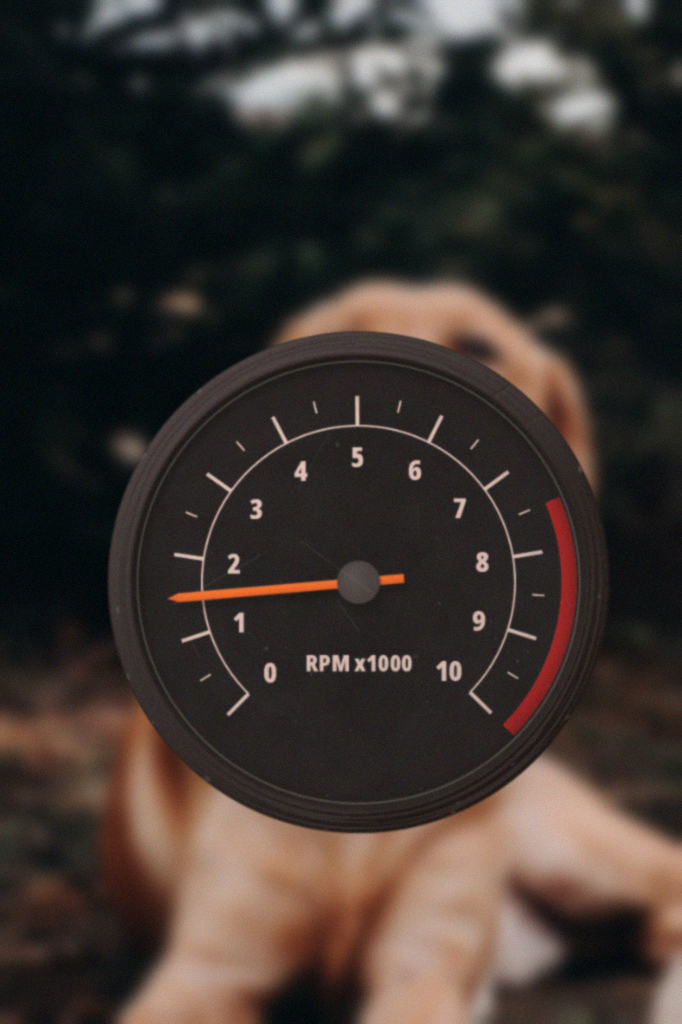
1500 rpm
